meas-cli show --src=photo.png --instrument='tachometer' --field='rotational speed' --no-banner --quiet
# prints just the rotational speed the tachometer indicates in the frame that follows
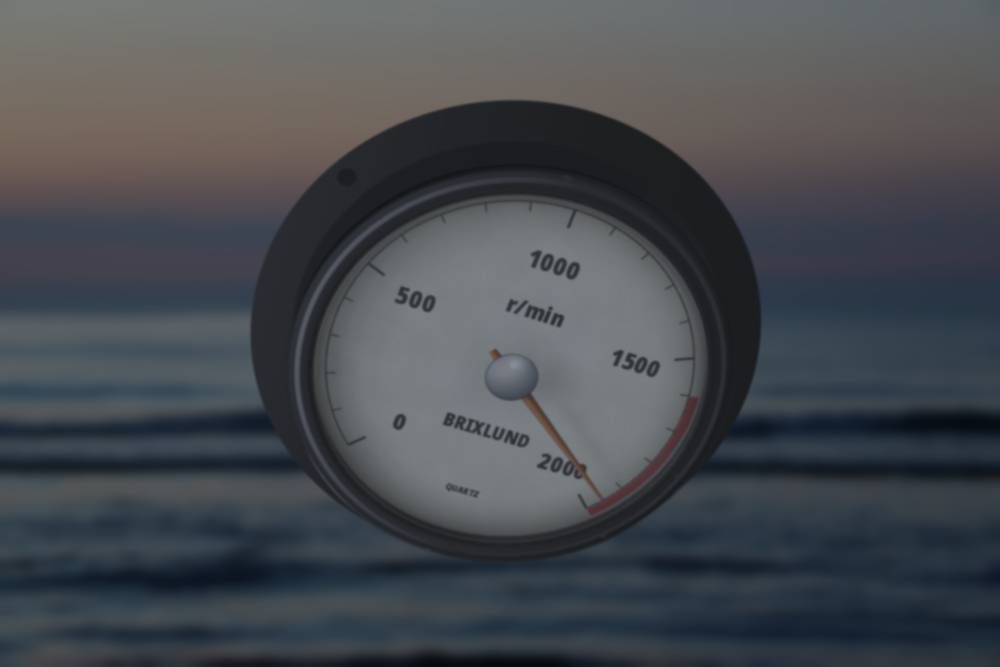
1950 rpm
